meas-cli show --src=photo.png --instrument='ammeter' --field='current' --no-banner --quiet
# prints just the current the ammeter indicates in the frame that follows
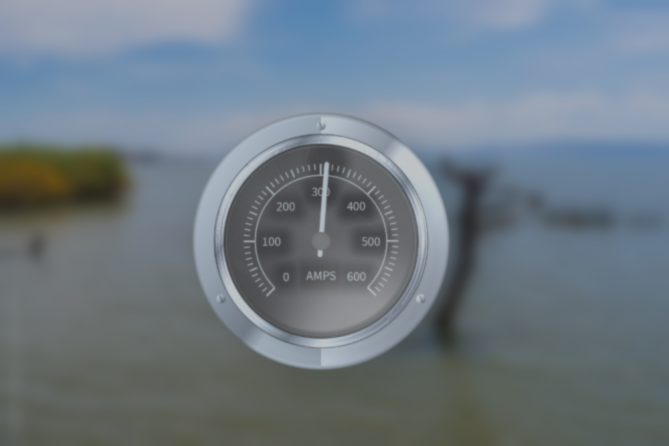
310 A
